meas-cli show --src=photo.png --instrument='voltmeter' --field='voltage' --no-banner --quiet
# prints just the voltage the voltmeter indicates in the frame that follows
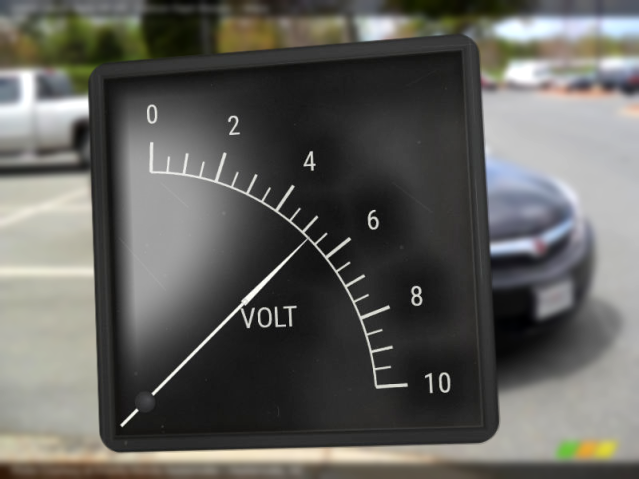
5.25 V
